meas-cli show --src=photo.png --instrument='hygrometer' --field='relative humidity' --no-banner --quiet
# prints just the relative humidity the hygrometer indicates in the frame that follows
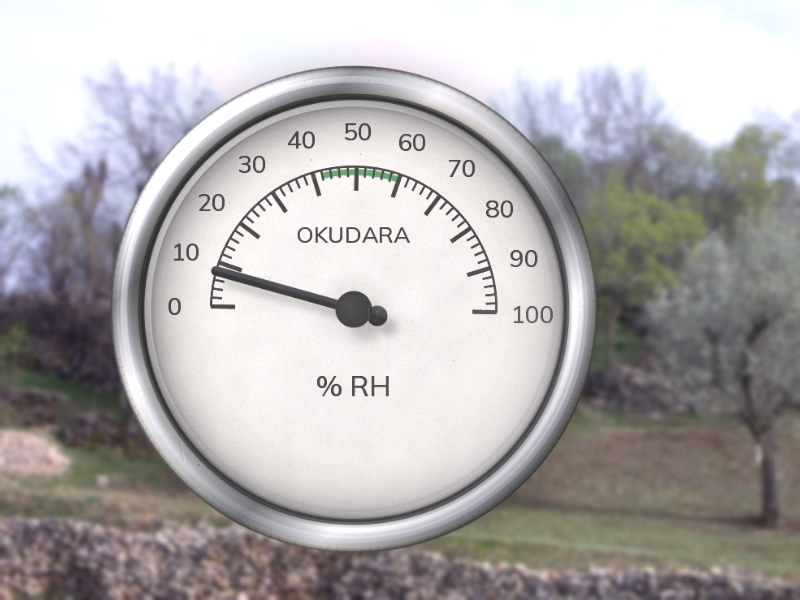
8 %
